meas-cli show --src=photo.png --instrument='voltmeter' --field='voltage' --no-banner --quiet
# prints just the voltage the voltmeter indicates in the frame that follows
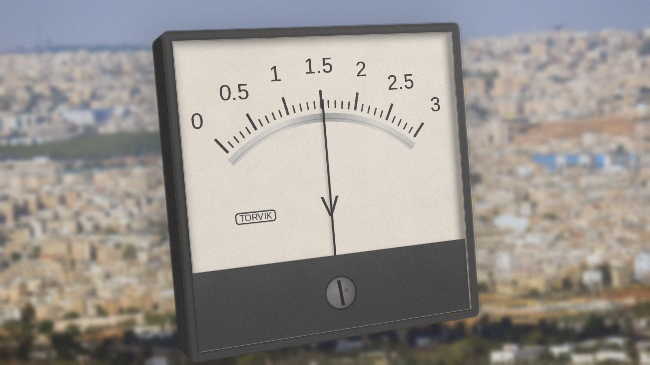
1.5 V
